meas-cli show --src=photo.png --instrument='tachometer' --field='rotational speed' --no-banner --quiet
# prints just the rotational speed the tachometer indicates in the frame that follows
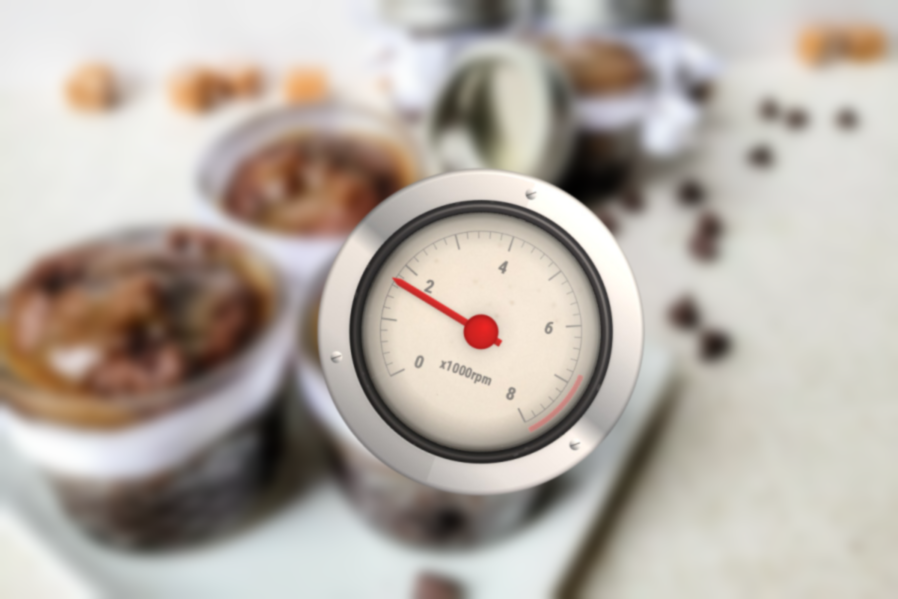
1700 rpm
